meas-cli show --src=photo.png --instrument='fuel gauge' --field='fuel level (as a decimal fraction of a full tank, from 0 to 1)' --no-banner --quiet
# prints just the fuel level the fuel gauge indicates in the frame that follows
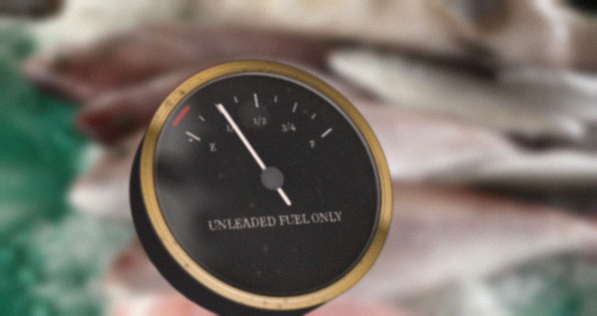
0.25
